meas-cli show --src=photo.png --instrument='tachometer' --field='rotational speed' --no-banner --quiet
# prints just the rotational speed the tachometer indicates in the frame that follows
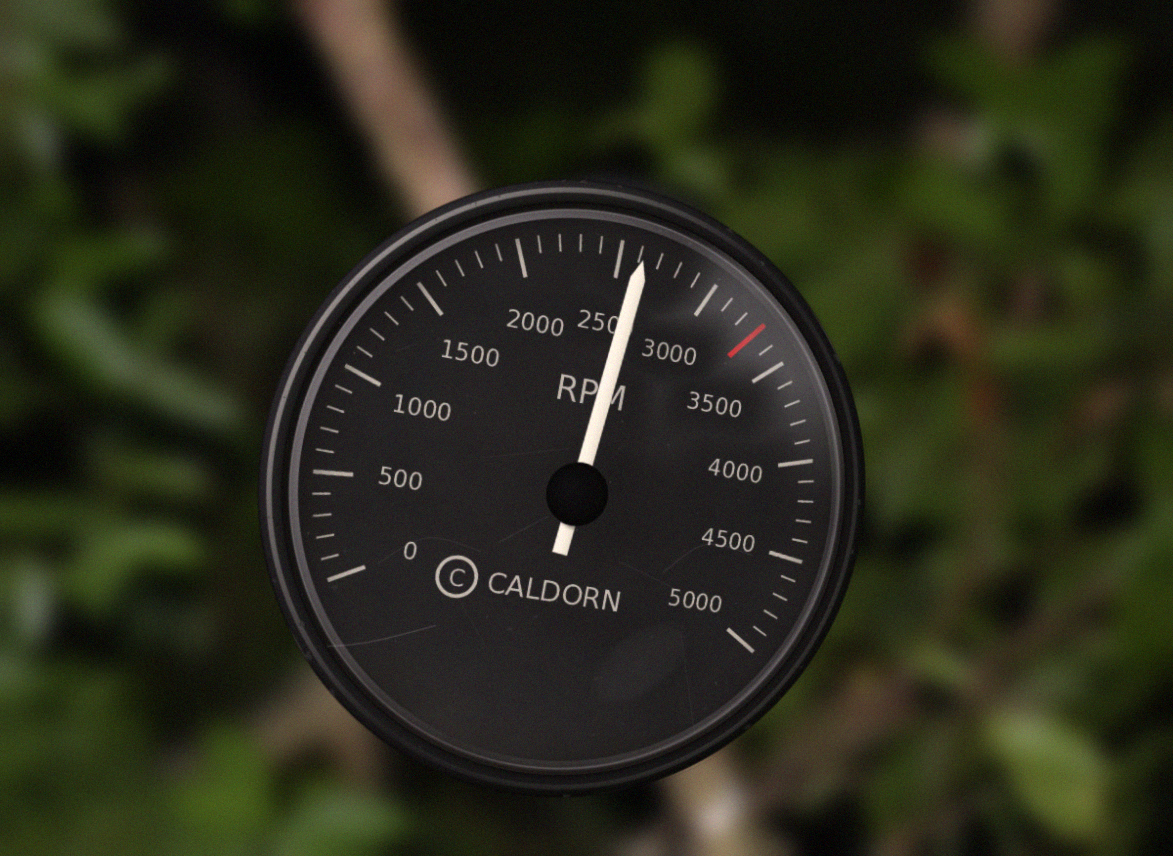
2600 rpm
